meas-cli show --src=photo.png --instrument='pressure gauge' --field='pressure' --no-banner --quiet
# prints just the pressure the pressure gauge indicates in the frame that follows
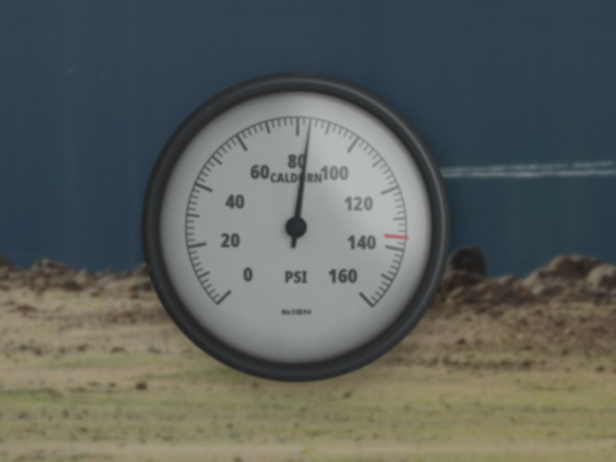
84 psi
